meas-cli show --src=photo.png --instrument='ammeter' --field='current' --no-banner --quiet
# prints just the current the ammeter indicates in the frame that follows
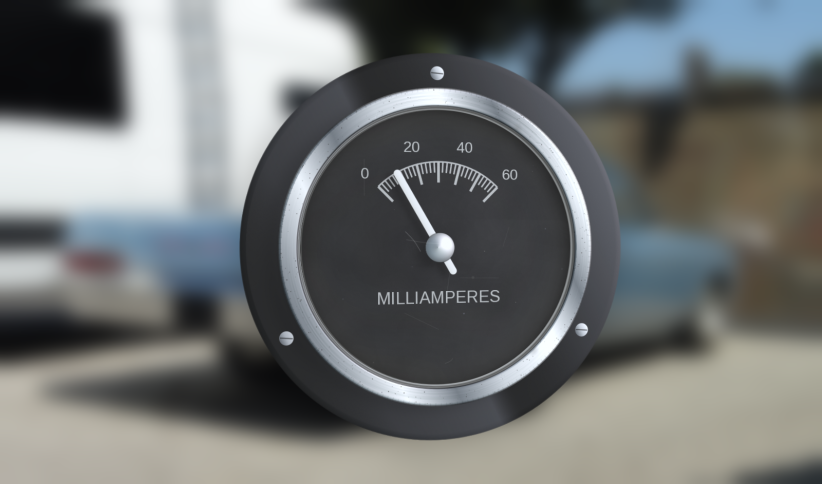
10 mA
